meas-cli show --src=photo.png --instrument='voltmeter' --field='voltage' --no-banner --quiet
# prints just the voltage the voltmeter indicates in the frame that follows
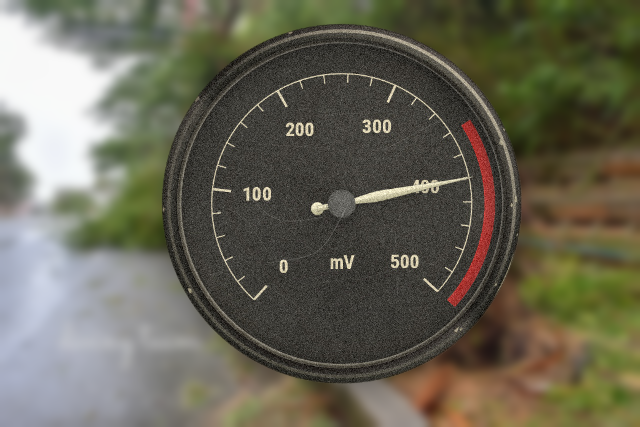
400 mV
